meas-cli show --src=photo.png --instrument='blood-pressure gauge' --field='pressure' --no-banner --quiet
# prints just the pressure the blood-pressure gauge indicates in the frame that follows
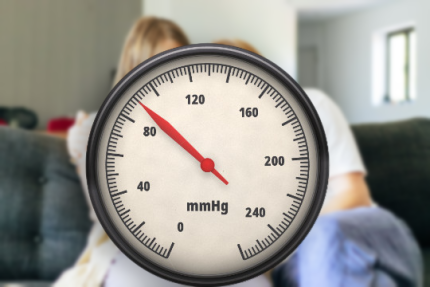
90 mmHg
